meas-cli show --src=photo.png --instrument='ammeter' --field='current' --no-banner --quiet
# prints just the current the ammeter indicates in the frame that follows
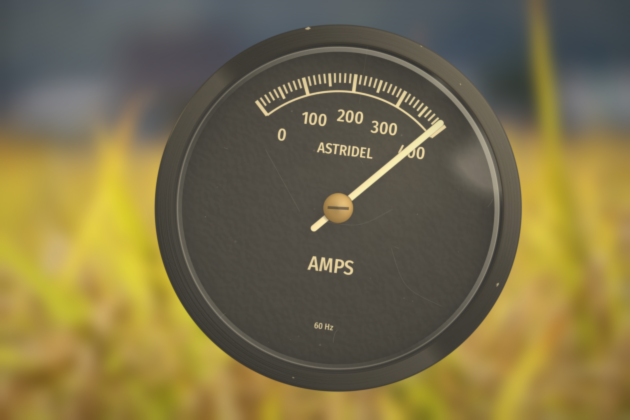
390 A
